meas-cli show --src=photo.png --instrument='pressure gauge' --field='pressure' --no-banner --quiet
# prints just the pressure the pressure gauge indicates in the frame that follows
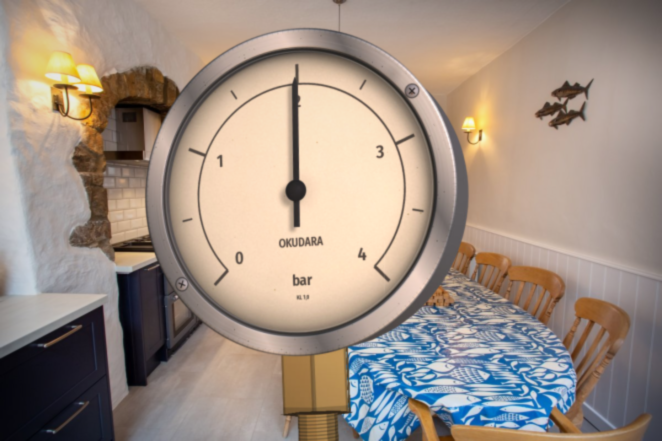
2 bar
